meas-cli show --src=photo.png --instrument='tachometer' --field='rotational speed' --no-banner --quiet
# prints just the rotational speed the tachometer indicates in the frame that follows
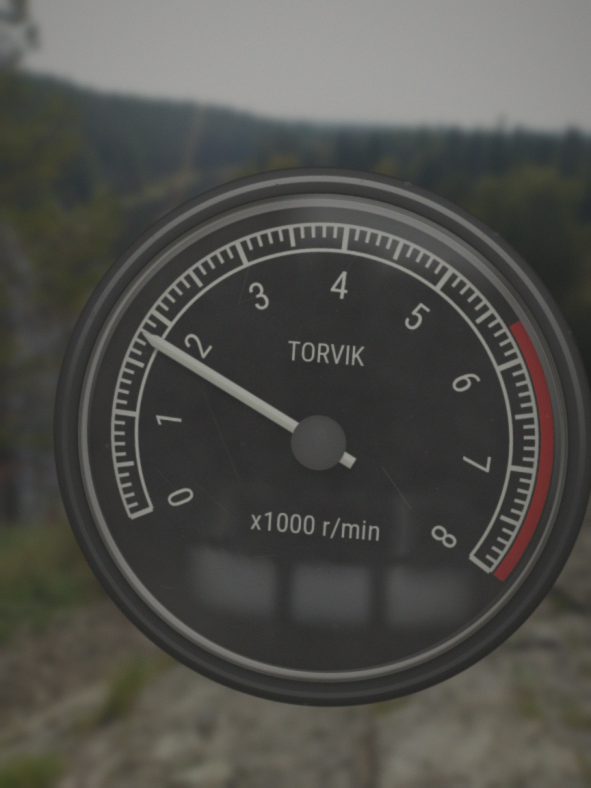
1800 rpm
